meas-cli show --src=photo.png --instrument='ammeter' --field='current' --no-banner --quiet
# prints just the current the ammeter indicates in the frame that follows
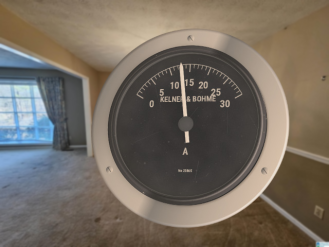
13 A
